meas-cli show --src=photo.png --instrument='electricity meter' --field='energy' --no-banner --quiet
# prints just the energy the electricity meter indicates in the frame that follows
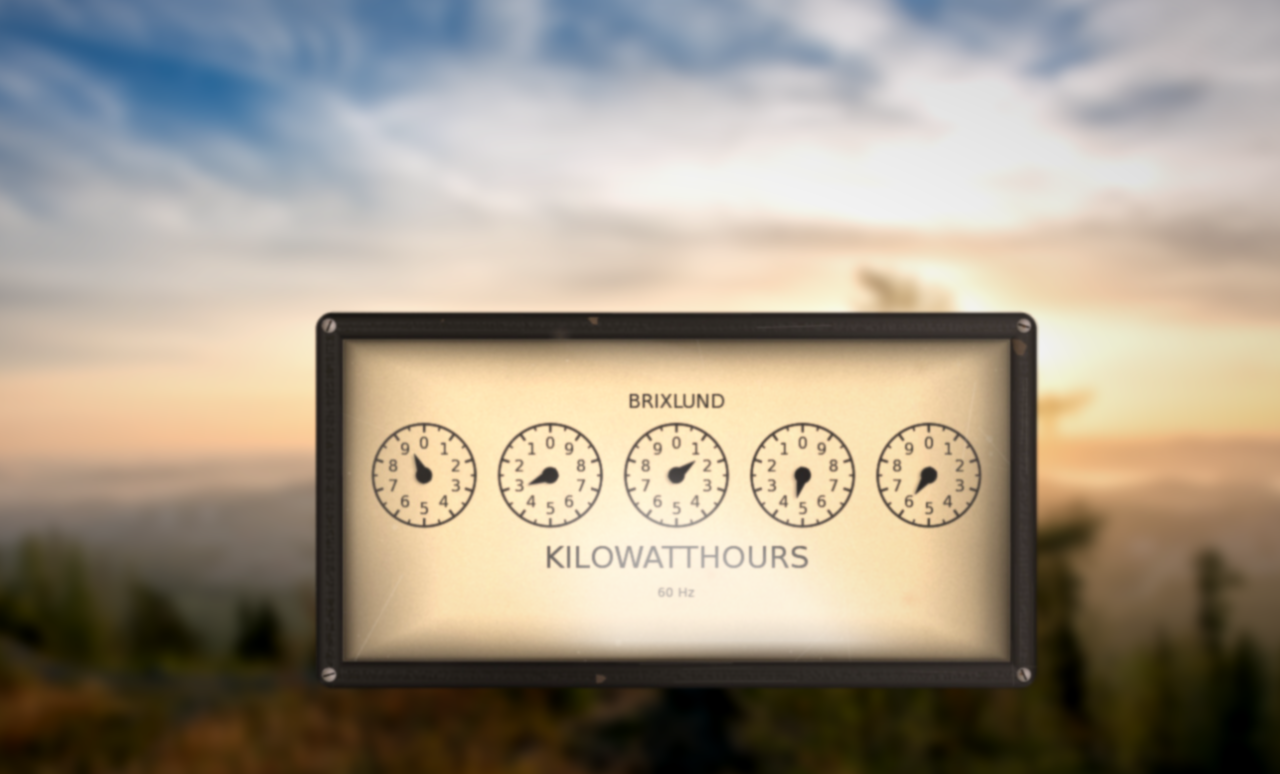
93146 kWh
